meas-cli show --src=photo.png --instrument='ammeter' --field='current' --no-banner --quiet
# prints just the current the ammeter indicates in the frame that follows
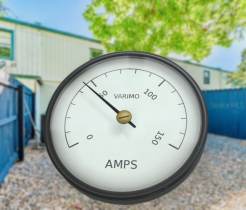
45 A
